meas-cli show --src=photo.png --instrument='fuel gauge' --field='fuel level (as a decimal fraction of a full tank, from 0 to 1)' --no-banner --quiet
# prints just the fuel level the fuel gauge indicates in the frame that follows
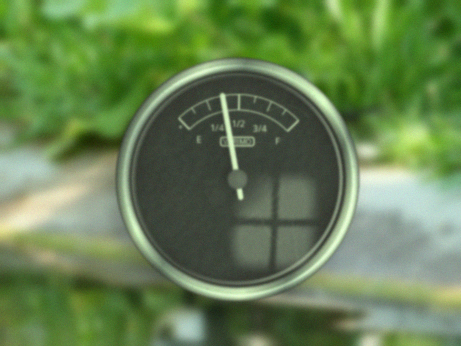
0.375
